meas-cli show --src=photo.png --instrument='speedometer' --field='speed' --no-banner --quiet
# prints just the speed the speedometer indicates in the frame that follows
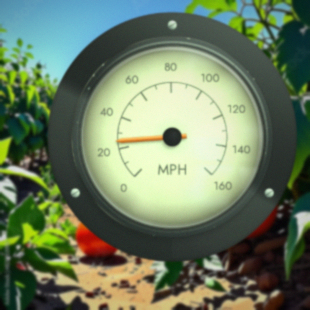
25 mph
